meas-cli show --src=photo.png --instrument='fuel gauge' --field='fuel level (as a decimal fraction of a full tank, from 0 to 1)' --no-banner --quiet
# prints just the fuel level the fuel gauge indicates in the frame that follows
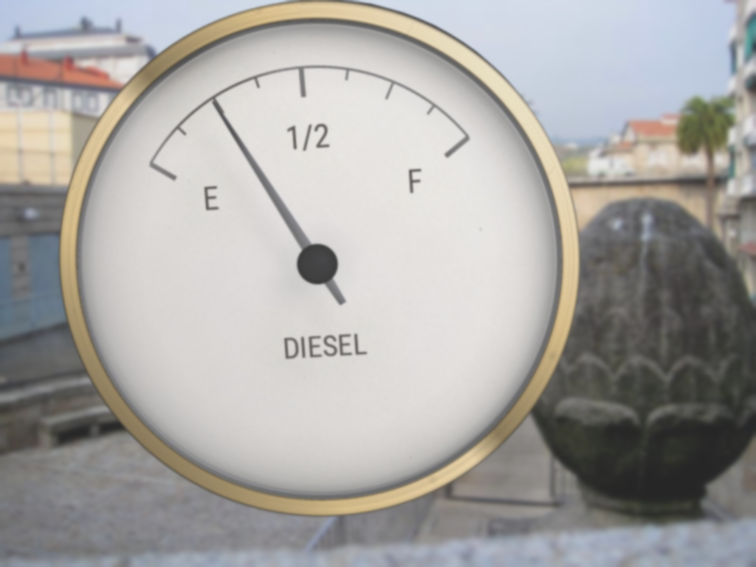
0.25
